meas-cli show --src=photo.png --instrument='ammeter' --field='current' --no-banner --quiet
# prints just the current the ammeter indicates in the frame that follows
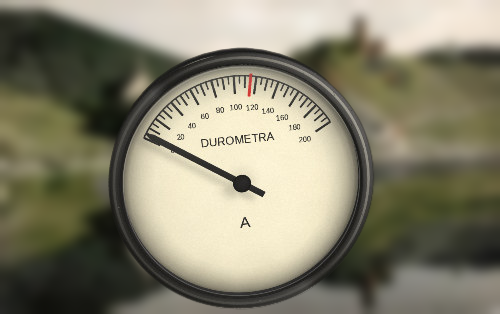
5 A
